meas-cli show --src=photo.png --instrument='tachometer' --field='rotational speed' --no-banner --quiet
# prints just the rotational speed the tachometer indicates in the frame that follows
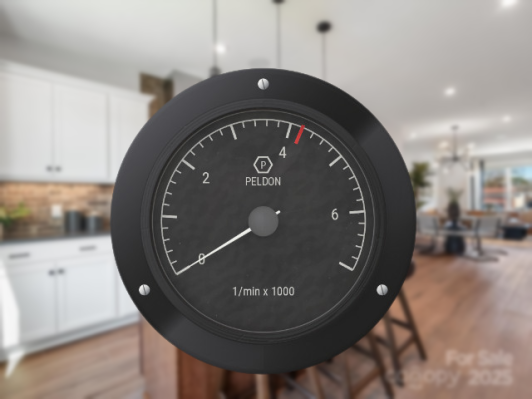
0 rpm
